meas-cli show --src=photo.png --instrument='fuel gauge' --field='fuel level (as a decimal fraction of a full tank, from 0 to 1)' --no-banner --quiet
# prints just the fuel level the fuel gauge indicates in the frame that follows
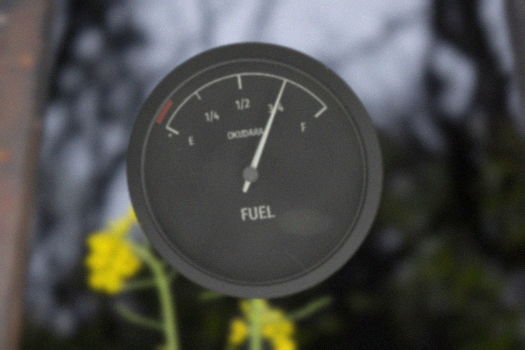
0.75
